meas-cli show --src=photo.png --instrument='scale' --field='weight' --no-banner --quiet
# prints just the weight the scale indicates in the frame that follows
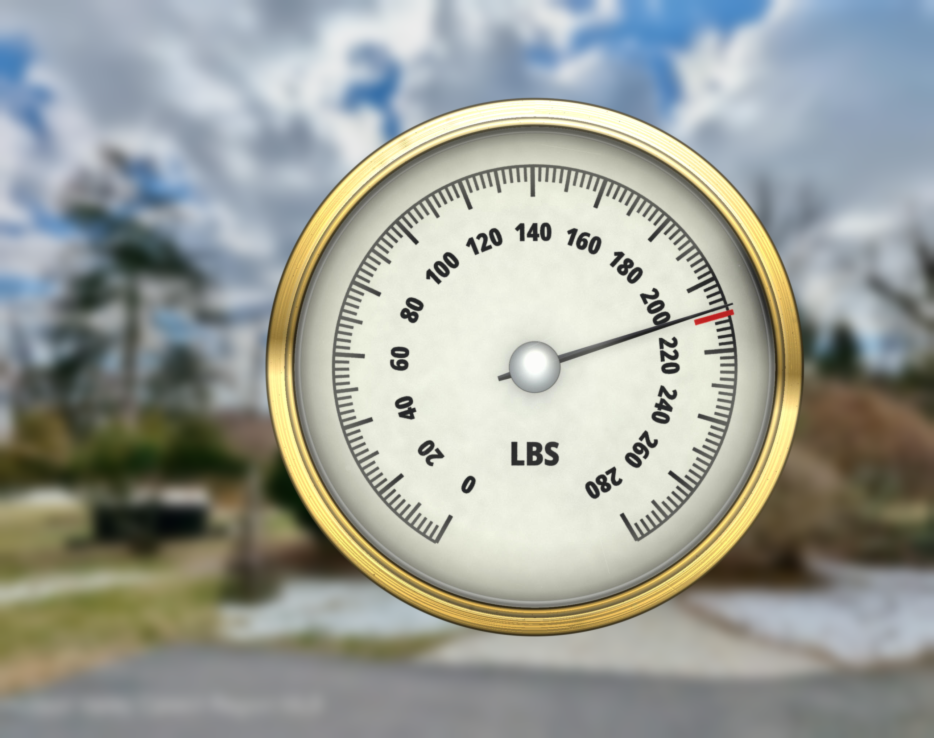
208 lb
